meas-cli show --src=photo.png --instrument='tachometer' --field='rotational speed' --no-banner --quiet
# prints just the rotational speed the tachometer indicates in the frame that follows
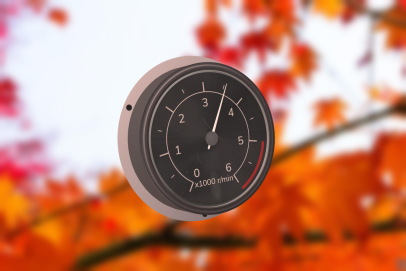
3500 rpm
